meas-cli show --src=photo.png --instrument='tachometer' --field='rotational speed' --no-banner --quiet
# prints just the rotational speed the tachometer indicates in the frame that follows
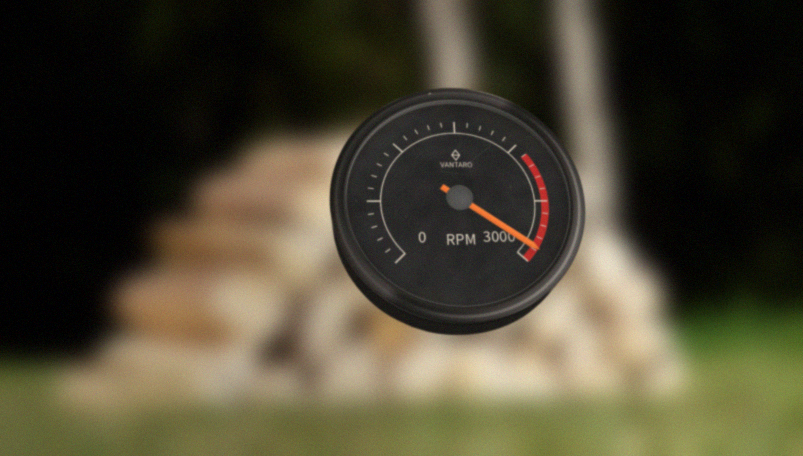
2900 rpm
